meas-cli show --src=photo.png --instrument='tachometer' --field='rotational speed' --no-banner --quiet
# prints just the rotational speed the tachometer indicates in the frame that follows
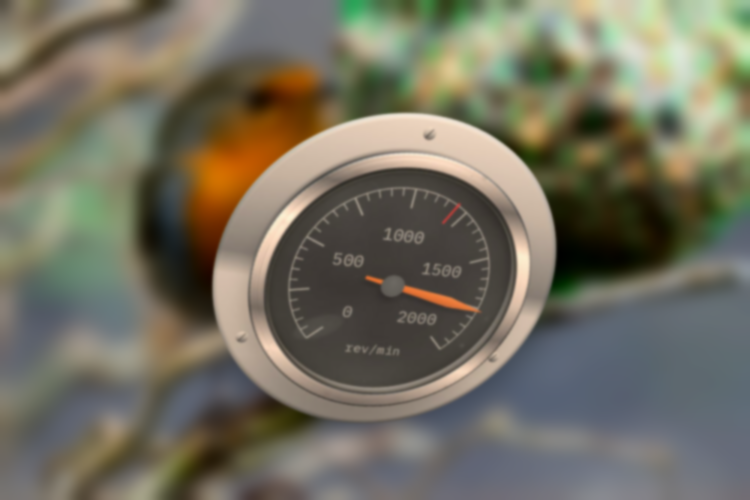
1750 rpm
